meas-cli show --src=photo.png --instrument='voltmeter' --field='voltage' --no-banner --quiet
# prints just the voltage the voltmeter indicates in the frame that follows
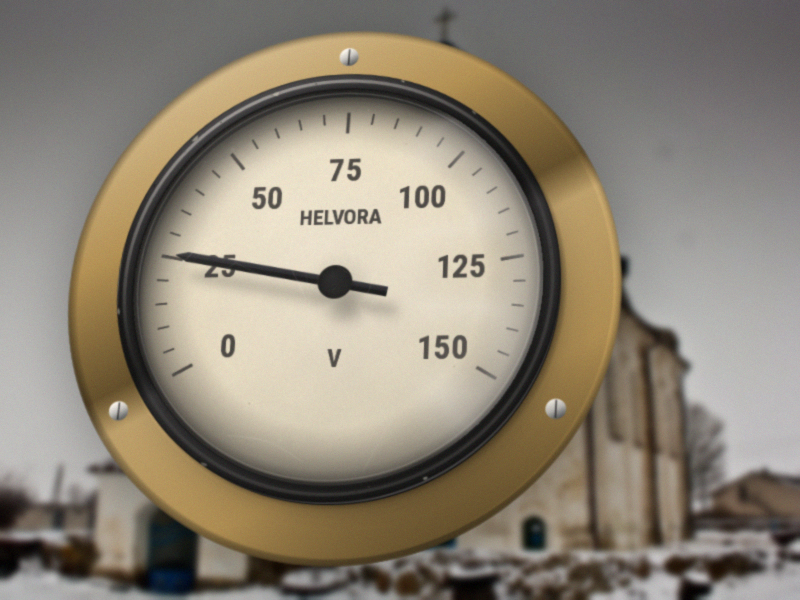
25 V
